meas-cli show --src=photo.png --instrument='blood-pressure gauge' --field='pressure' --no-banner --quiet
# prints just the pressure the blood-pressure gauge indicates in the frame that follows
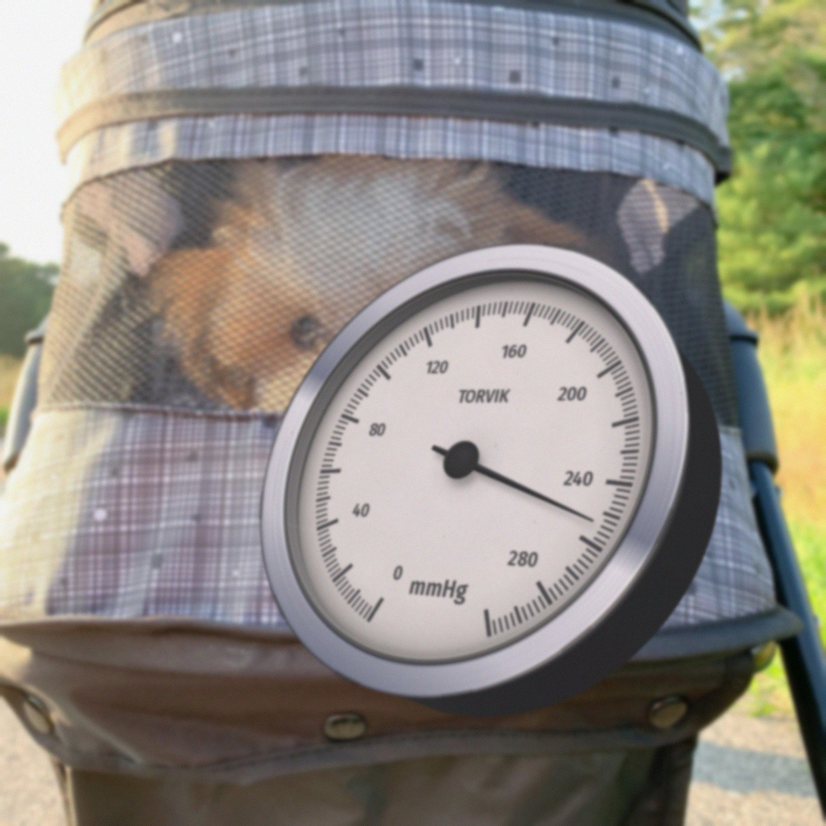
254 mmHg
